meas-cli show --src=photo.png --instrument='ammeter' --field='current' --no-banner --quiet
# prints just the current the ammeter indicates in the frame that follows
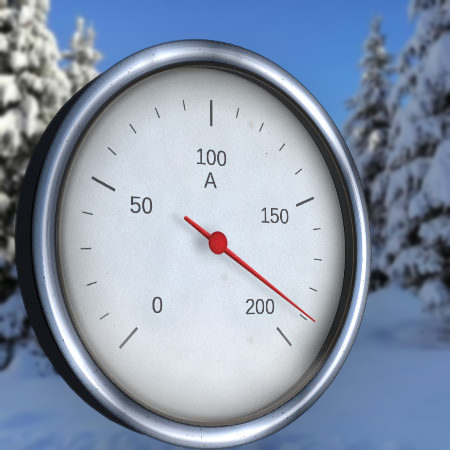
190 A
